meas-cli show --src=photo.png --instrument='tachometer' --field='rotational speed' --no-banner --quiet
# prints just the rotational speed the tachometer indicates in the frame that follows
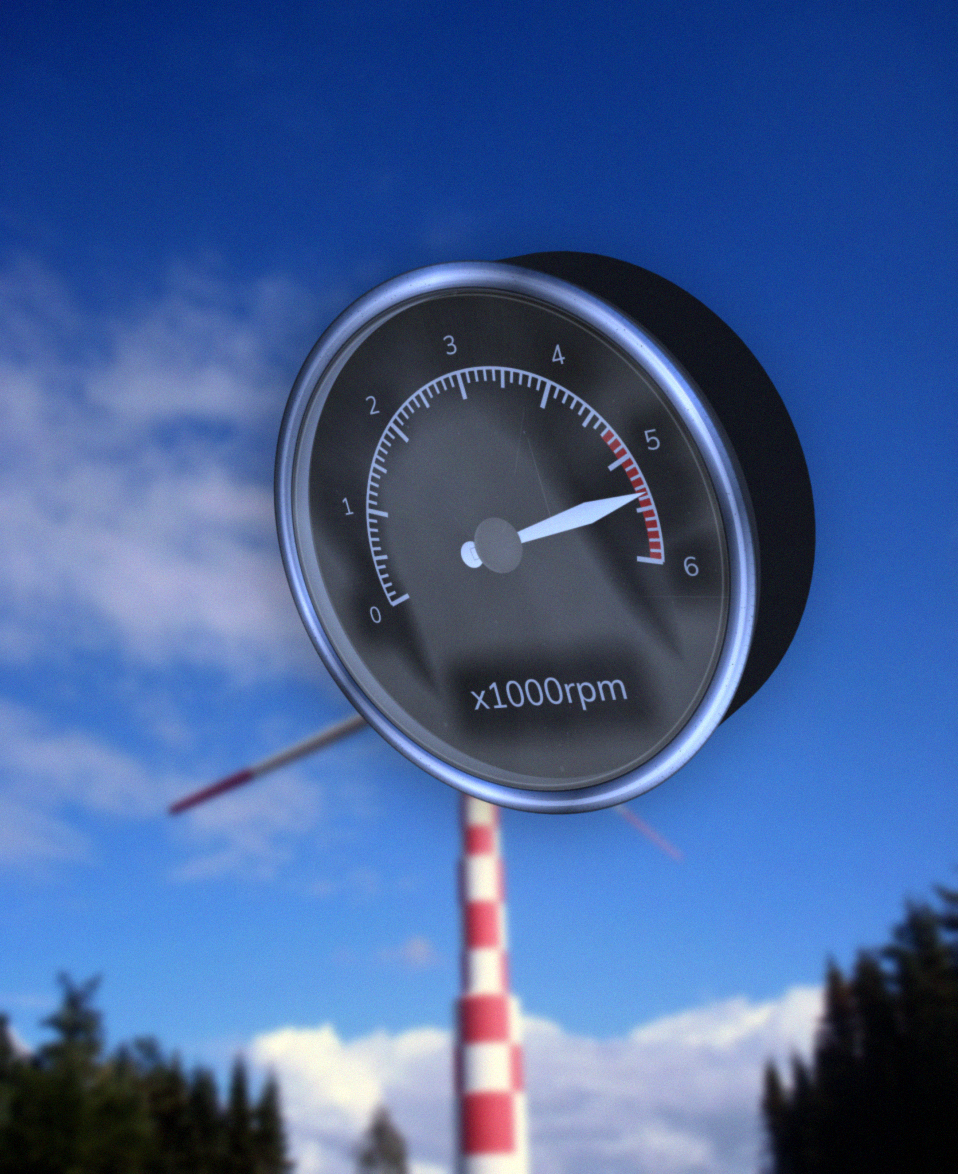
5350 rpm
